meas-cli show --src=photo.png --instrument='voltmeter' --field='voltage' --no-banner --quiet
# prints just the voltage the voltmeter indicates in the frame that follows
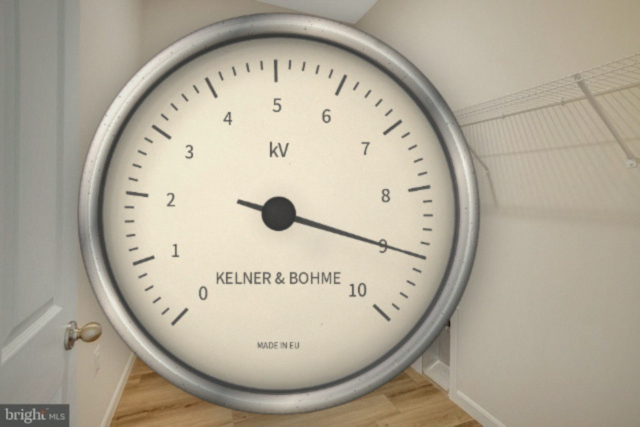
9 kV
